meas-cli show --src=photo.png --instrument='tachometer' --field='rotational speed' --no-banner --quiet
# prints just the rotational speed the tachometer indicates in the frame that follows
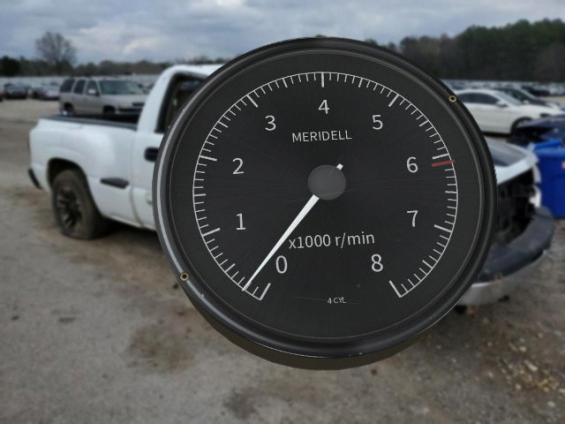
200 rpm
